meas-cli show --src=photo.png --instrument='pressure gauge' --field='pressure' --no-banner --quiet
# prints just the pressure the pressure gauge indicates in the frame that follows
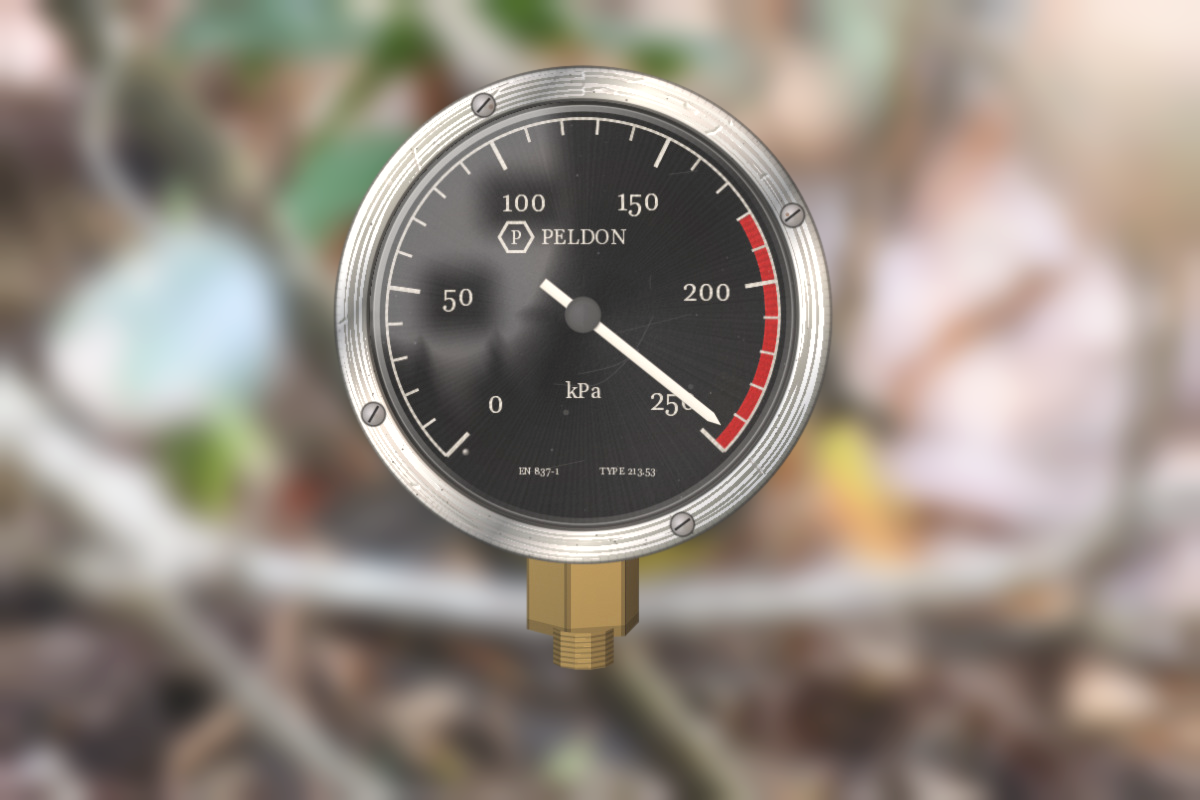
245 kPa
